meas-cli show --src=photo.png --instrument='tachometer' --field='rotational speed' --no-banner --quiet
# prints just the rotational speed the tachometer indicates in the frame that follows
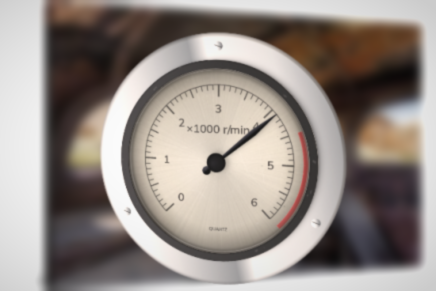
4100 rpm
